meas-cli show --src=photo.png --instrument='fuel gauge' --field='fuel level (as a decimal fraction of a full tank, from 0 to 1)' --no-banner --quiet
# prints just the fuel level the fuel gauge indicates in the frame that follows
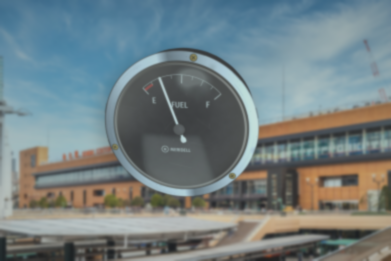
0.25
